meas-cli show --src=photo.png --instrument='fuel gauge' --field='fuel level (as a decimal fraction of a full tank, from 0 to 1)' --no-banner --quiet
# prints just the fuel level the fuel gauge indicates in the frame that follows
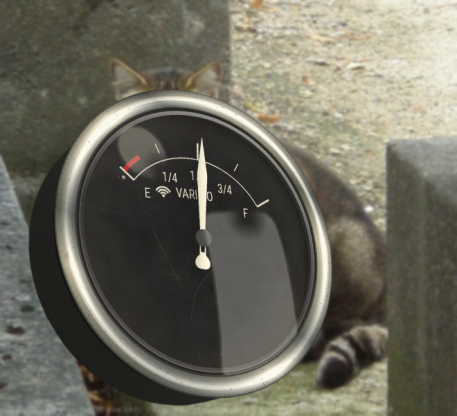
0.5
